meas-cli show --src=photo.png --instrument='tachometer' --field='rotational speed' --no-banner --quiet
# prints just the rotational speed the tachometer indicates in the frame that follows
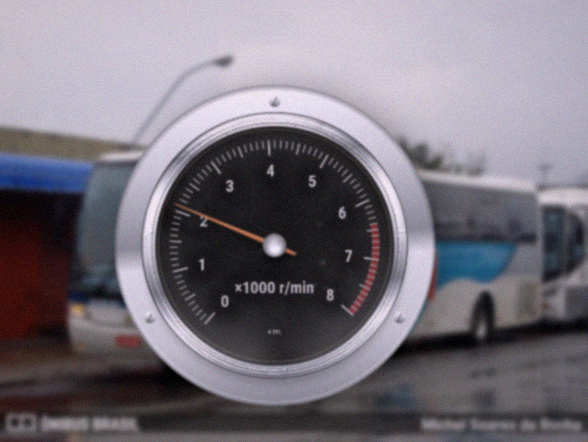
2100 rpm
